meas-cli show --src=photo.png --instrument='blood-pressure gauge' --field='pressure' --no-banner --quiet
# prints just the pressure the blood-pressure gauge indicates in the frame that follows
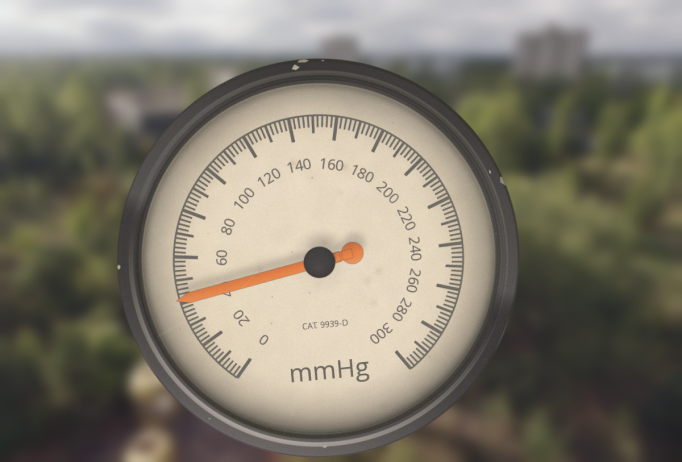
42 mmHg
